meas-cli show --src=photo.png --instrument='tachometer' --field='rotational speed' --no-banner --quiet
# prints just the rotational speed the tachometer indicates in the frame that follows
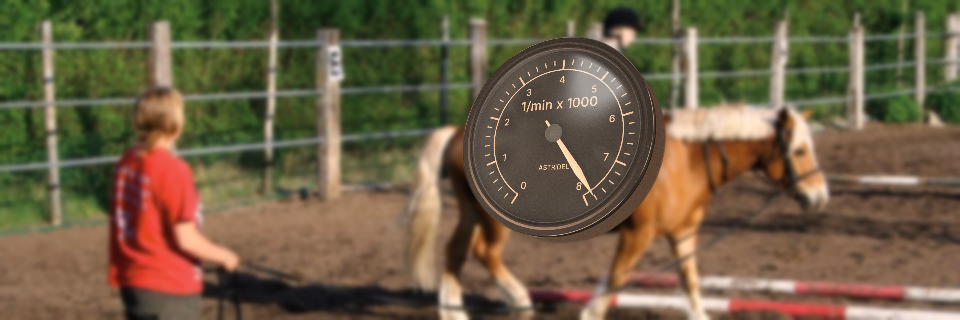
7800 rpm
